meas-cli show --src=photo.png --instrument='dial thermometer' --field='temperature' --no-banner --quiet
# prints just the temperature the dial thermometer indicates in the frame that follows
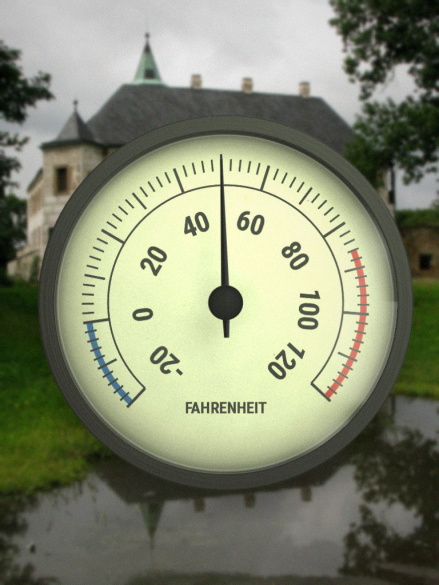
50 °F
